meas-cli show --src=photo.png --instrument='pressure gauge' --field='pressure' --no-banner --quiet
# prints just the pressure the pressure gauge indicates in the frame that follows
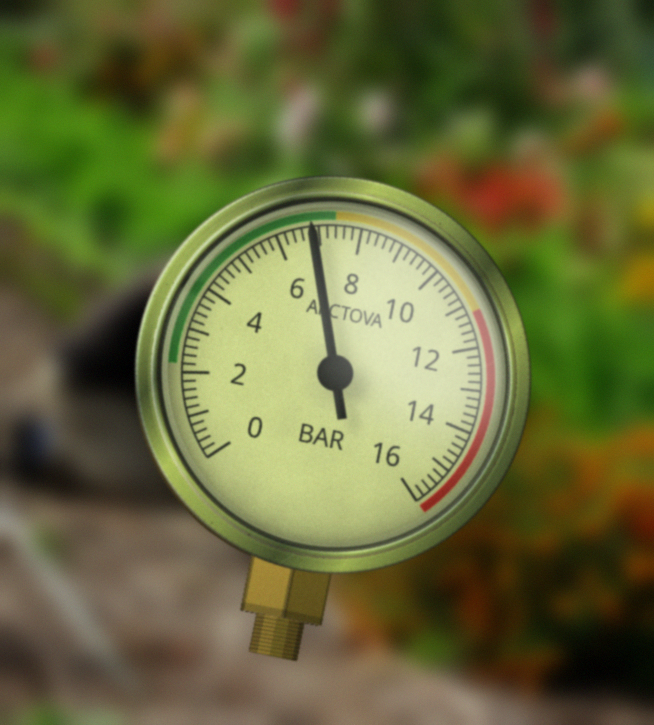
6.8 bar
